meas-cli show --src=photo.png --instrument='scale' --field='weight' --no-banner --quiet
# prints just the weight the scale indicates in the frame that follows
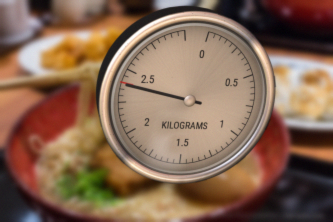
2.4 kg
